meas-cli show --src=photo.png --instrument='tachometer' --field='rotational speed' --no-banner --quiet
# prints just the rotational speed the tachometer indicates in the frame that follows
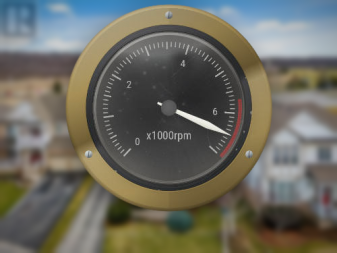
6500 rpm
